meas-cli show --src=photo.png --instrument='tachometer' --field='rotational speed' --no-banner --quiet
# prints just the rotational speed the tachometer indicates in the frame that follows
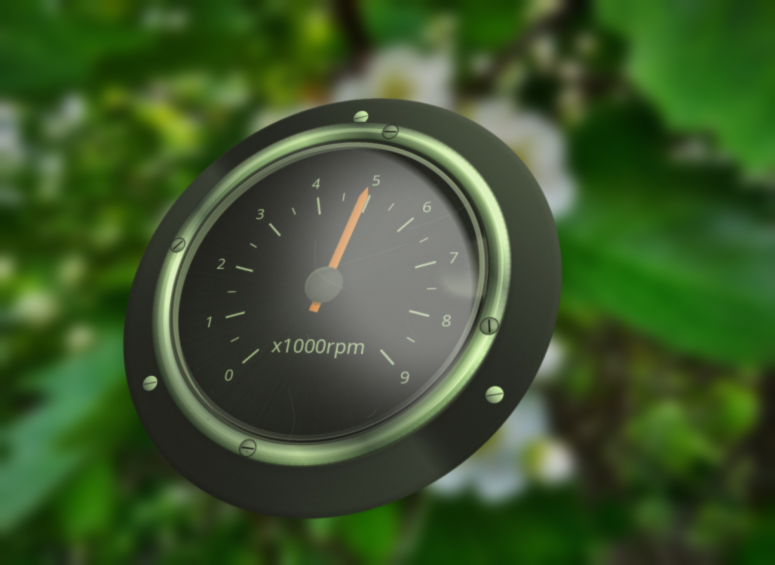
5000 rpm
